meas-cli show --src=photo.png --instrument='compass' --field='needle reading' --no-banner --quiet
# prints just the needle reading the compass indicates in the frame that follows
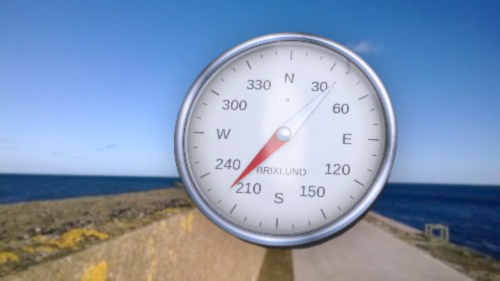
220 °
